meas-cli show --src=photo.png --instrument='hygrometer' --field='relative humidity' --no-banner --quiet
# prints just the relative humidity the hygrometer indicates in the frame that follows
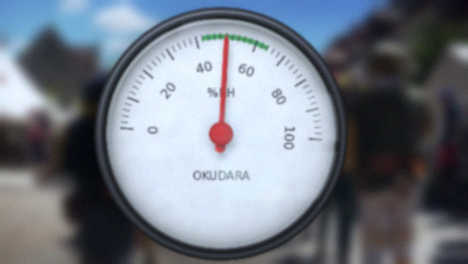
50 %
